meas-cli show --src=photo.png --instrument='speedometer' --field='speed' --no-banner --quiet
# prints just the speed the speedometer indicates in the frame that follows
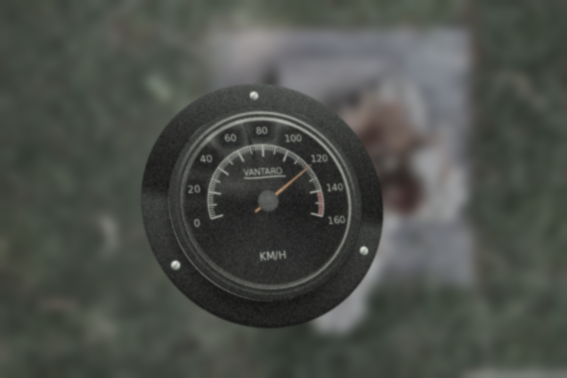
120 km/h
